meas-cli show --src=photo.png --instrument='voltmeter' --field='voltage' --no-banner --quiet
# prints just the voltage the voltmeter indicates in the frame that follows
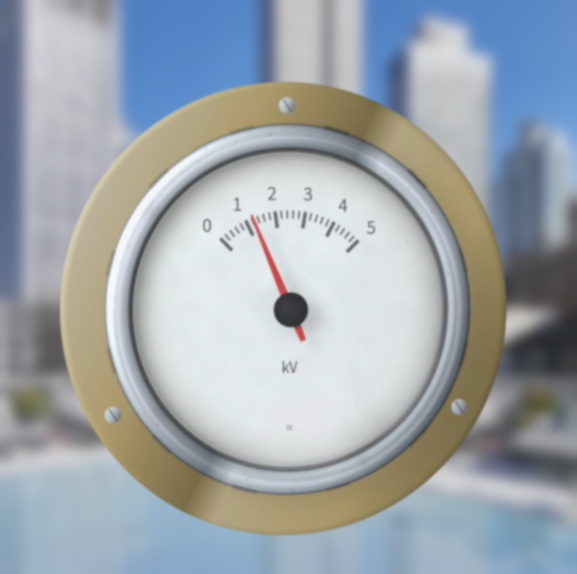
1.2 kV
